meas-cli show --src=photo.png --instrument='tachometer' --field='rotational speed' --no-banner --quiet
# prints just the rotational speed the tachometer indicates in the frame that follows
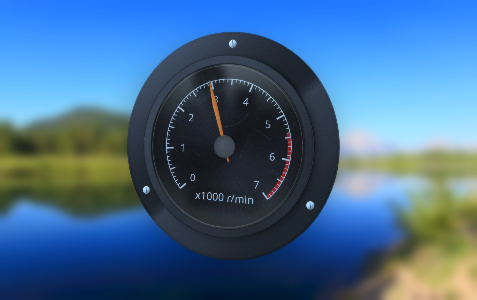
3000 rpm
